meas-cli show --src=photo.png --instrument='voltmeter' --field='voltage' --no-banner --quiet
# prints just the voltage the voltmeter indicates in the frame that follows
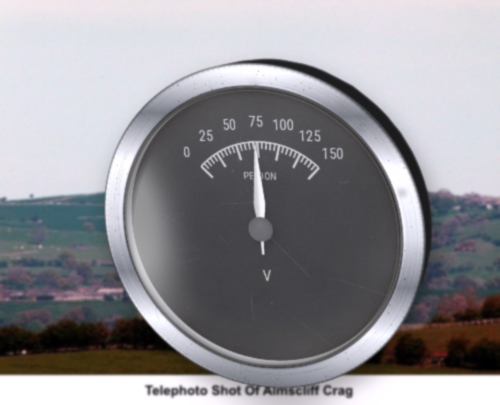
75 V
